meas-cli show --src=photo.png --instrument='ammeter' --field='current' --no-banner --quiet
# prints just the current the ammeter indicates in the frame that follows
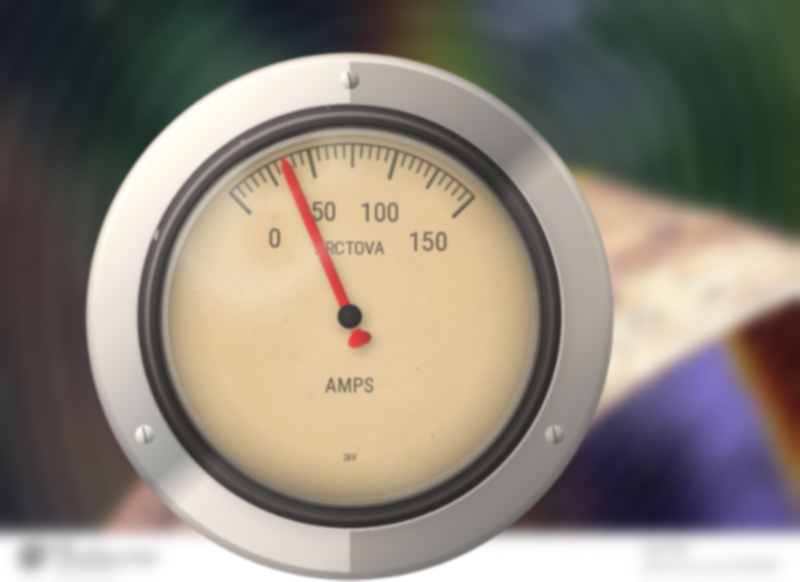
35 A
